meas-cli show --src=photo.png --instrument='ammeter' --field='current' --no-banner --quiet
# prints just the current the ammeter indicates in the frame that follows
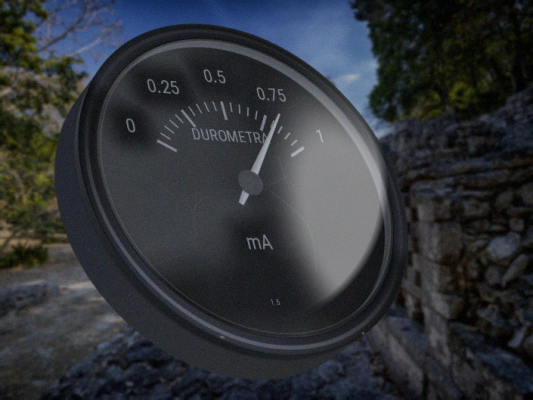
0.8 mA
